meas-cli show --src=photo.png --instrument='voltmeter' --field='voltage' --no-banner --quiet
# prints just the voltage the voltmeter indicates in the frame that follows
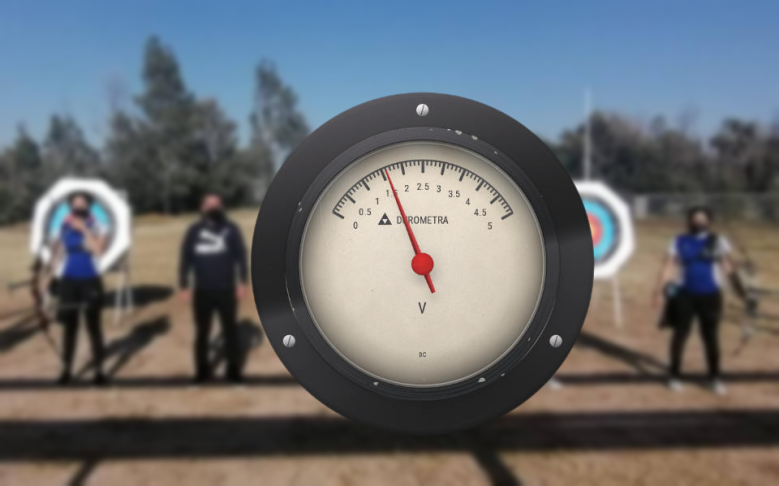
1.6 V
